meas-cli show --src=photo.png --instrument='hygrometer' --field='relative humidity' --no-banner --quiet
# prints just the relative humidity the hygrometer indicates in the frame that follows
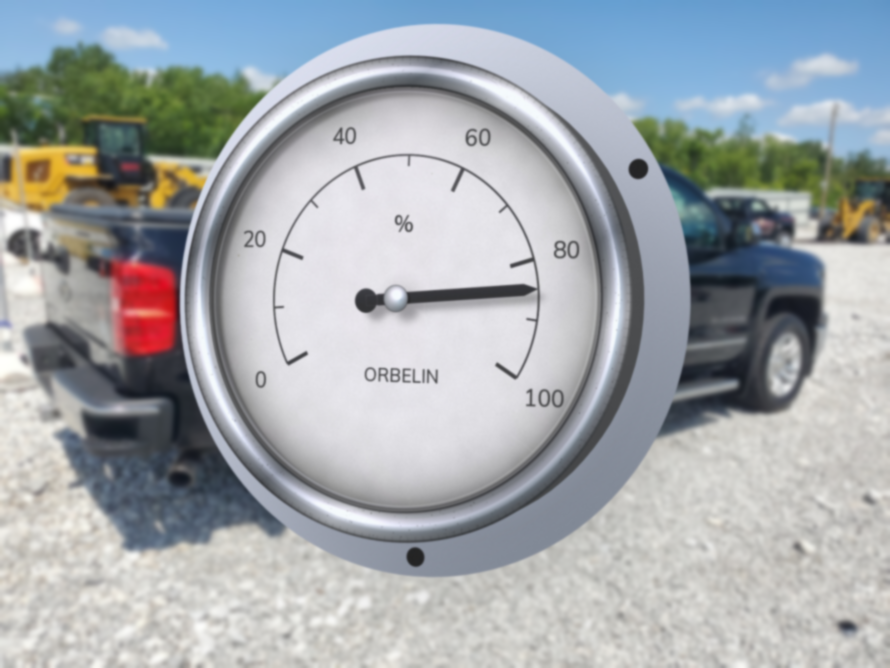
85 %
